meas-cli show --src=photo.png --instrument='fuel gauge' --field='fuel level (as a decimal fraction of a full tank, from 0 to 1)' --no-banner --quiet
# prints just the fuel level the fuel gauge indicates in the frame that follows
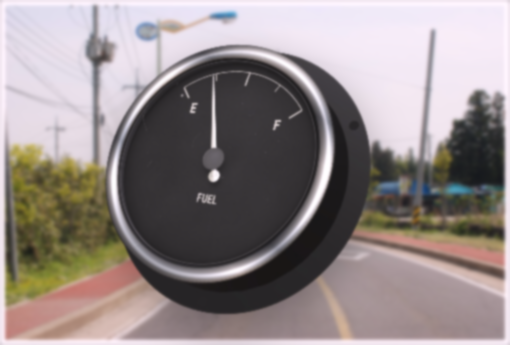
0.25
